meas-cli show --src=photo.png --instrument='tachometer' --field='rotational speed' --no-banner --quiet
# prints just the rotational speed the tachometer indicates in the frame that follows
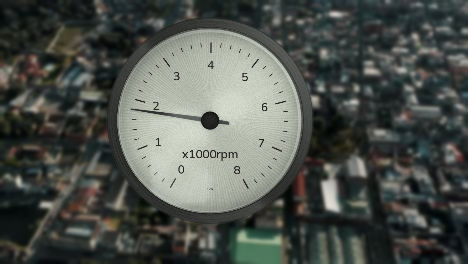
1800 rpm
